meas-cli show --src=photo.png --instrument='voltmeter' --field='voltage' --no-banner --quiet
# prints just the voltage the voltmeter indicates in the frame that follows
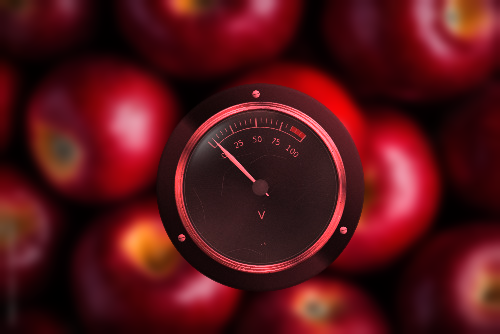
5 V
